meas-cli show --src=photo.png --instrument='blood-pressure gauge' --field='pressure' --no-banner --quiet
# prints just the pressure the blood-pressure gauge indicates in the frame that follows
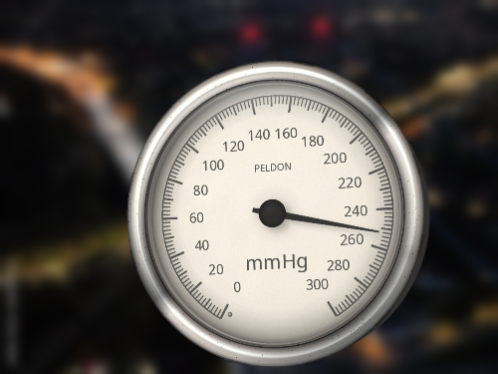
252 mmHg
